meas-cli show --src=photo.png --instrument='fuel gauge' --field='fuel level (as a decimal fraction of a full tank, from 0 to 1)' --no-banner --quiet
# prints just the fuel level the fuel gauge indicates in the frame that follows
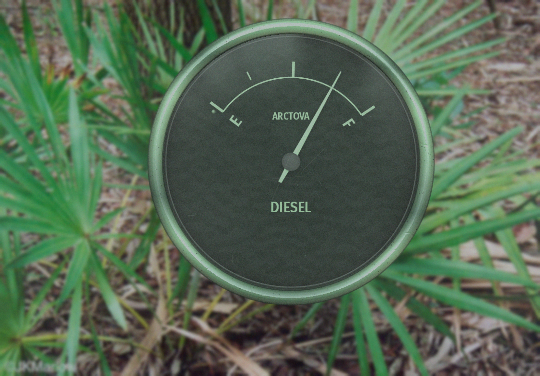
0.75
